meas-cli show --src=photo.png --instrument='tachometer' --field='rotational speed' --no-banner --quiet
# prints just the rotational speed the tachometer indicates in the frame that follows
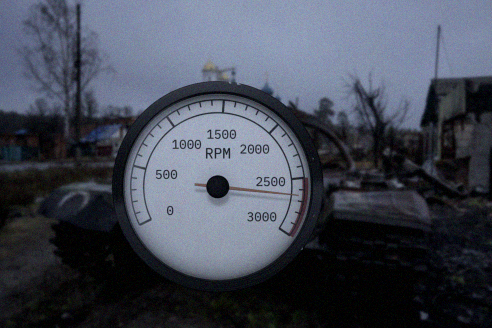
2650 rpm
